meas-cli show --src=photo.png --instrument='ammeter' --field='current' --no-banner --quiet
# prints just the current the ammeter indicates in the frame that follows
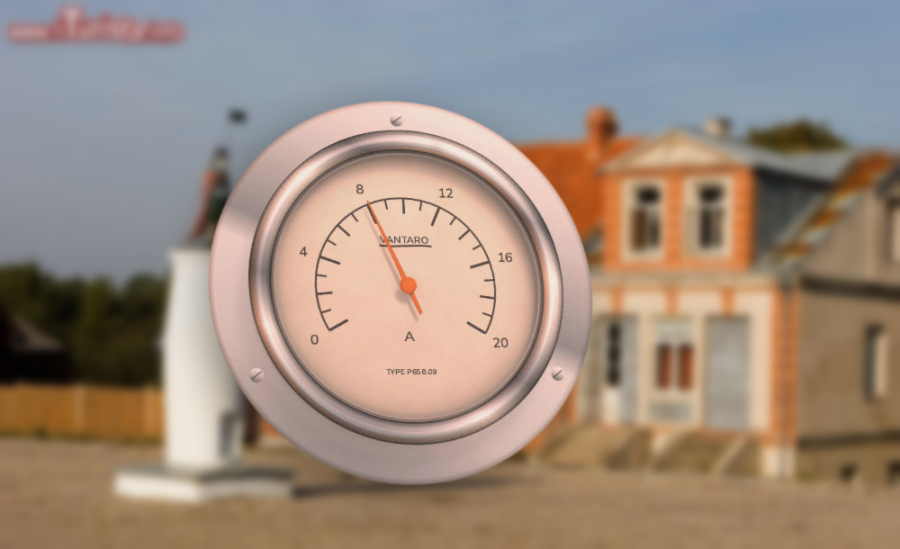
8 A
